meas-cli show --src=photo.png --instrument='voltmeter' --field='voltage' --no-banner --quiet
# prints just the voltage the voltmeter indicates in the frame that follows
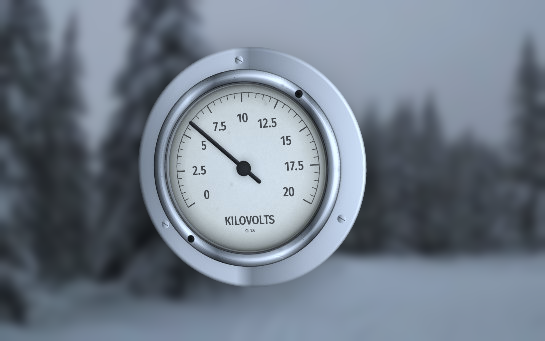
6 kV
